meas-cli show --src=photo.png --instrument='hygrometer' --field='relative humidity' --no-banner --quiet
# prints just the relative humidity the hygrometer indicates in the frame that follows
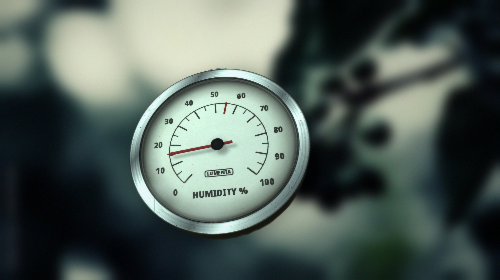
15 %
